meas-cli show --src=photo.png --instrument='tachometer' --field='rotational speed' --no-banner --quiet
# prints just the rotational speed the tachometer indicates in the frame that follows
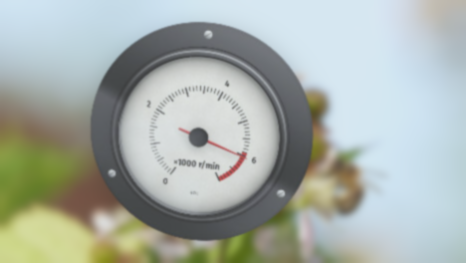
6000 rpm
